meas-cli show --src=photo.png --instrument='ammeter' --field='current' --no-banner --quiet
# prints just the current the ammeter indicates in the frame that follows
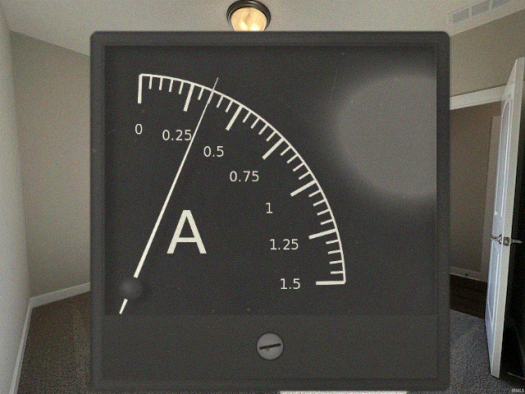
0.35 A
